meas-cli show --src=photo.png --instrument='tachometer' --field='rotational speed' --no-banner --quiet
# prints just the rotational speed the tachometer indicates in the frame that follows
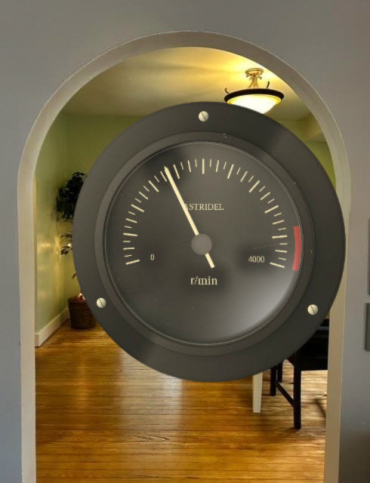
1500 rpm
